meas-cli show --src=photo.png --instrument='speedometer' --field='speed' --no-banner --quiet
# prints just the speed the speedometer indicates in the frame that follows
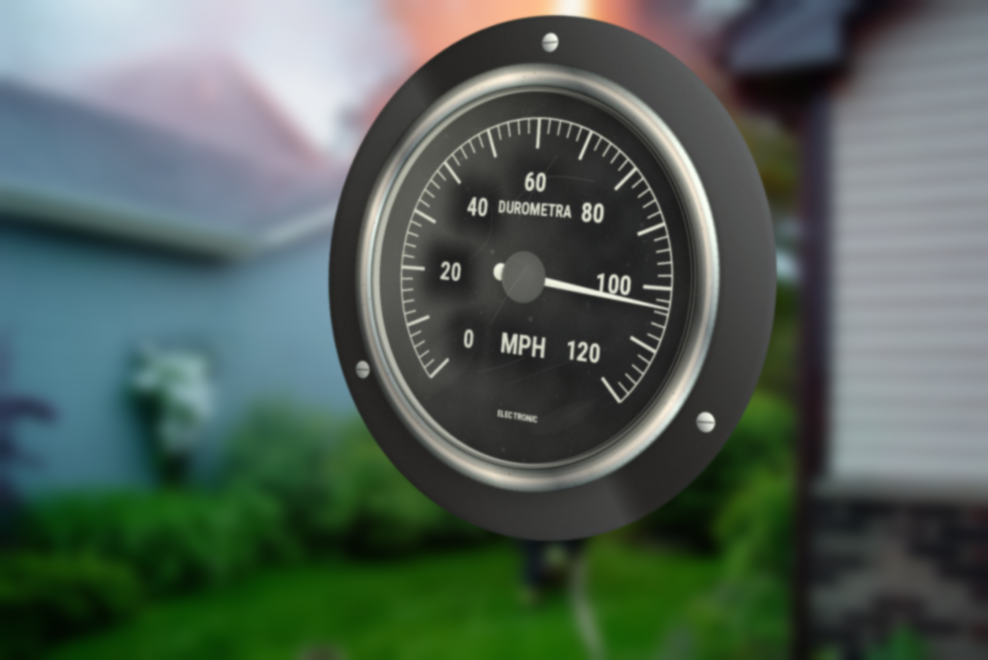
103 mph
